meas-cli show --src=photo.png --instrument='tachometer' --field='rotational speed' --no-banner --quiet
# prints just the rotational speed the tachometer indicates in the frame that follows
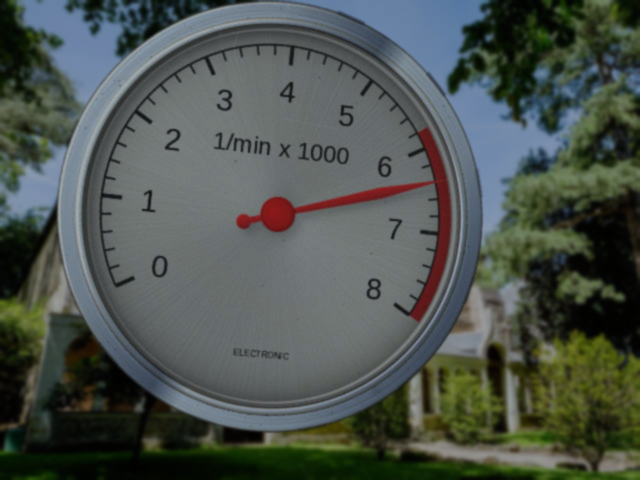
6400 rpm
